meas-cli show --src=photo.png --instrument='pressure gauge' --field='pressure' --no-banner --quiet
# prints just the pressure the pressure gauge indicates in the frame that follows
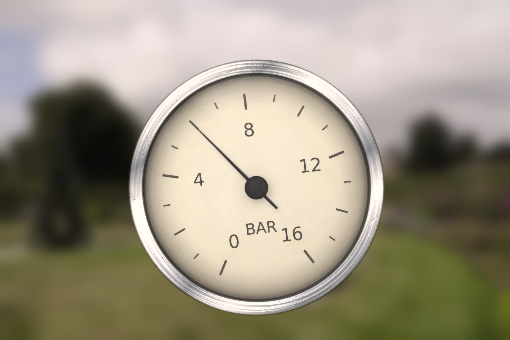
6 bar
